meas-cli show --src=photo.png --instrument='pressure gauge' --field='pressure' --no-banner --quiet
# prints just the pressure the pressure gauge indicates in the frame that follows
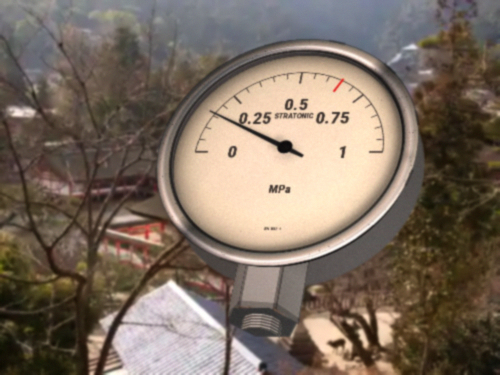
0.15 MPa
